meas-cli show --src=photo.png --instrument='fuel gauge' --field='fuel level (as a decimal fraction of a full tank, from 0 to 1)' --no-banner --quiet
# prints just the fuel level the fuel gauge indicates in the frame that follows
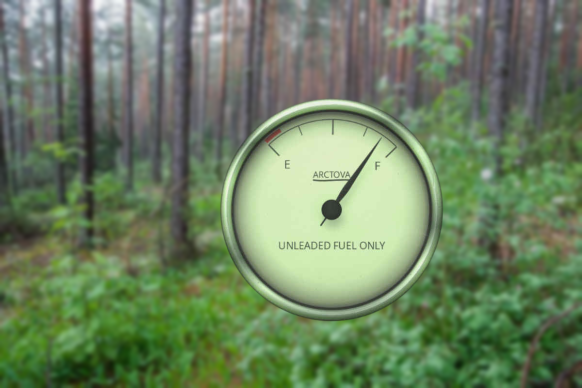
0.875
